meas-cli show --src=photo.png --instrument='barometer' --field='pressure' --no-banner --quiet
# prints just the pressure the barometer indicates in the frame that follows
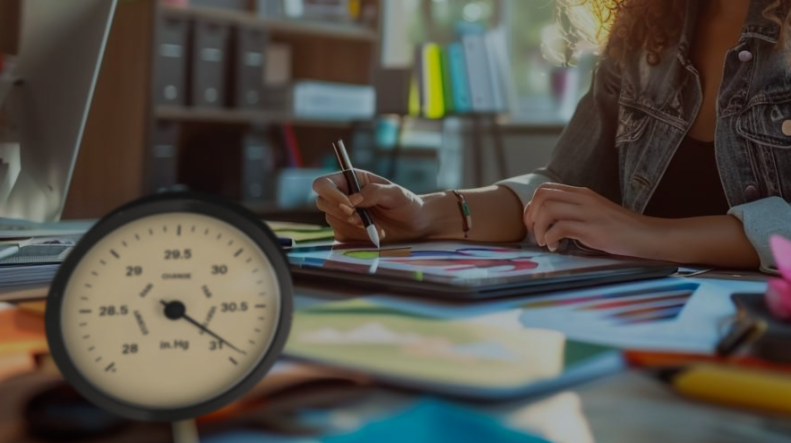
30.9 inHg
